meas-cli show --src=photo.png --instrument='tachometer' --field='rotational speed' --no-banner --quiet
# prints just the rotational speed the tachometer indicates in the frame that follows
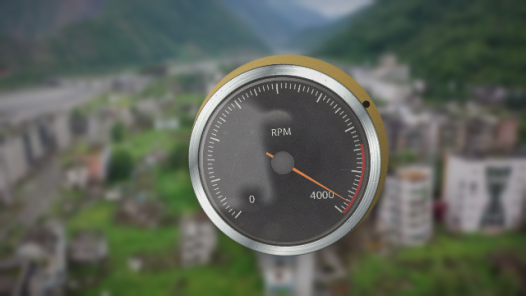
3850 rpm
